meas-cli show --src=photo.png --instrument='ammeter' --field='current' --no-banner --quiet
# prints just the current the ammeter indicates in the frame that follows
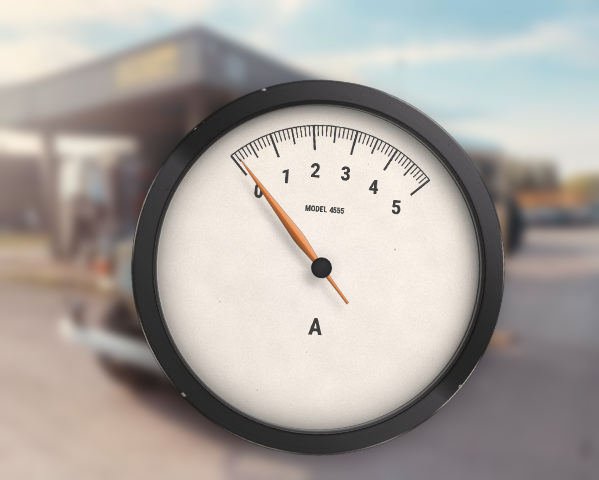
0.1 A
